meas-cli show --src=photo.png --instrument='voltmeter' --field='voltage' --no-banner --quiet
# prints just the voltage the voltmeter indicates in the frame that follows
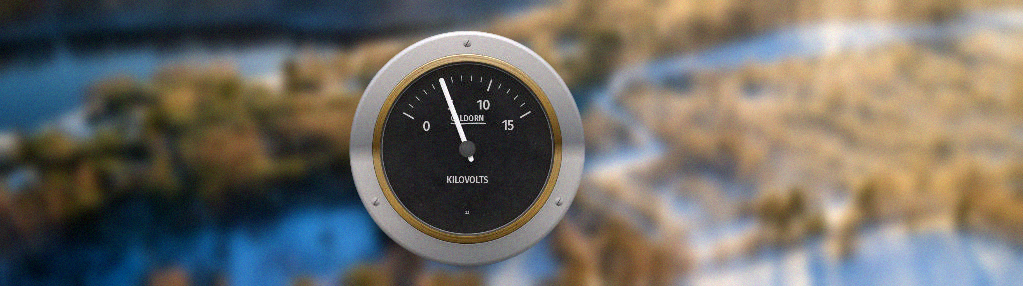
5 kV
